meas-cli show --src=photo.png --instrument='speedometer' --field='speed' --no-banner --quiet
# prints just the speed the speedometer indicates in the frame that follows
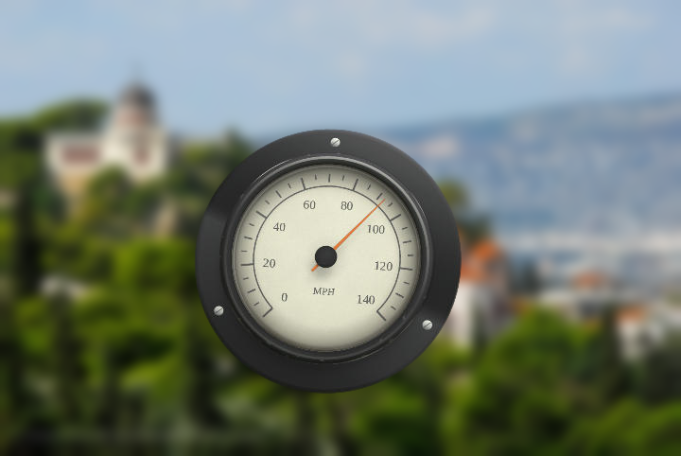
92.5 mph
